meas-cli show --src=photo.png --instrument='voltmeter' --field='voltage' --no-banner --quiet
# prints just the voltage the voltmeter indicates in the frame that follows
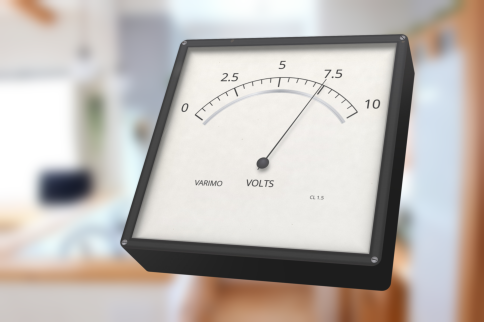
7.5 V
